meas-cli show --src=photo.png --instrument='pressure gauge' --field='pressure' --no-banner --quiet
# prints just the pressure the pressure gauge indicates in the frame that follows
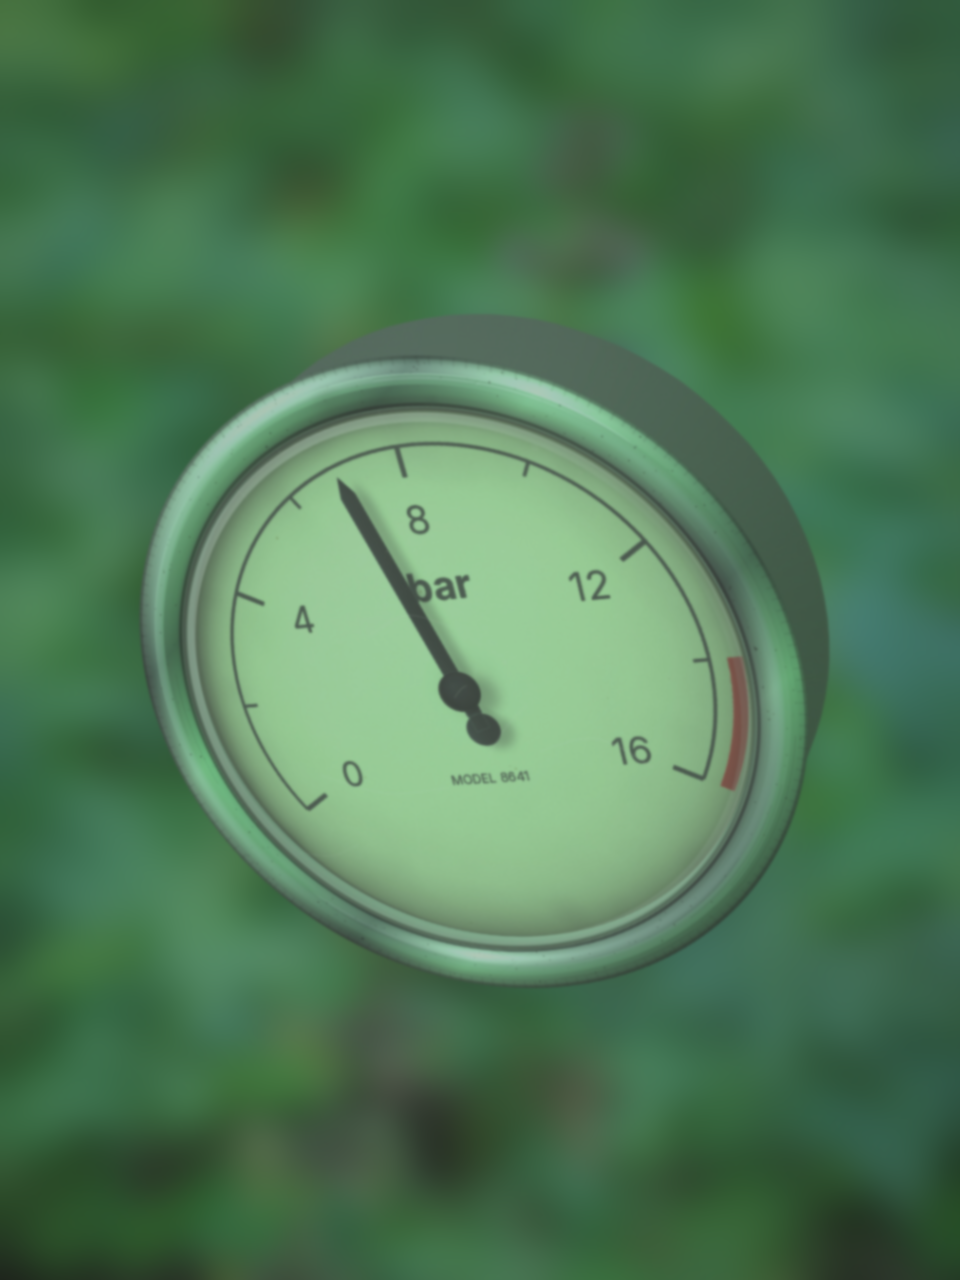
7 bar
